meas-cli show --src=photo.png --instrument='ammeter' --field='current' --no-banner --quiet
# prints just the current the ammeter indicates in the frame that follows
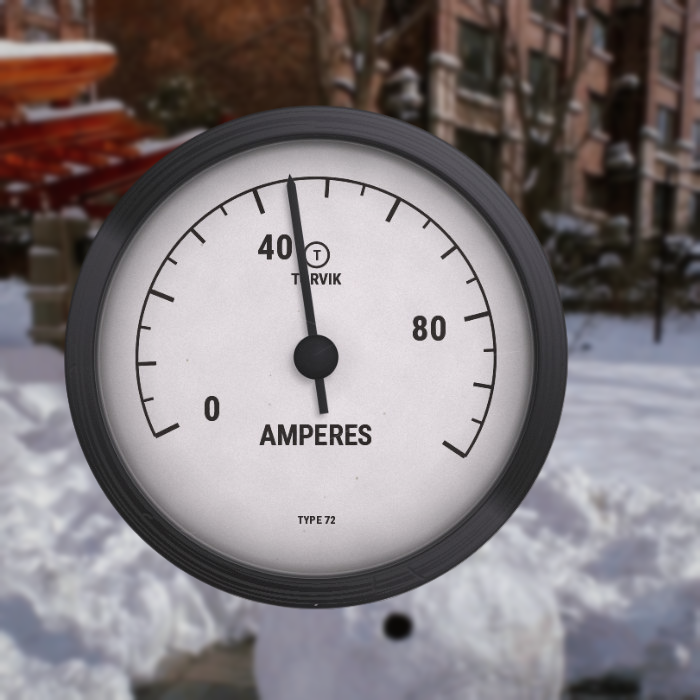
45 A
